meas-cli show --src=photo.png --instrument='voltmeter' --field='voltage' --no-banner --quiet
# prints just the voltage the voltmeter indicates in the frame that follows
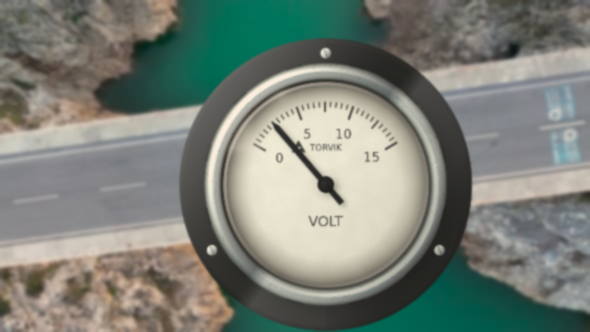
2.5 V
